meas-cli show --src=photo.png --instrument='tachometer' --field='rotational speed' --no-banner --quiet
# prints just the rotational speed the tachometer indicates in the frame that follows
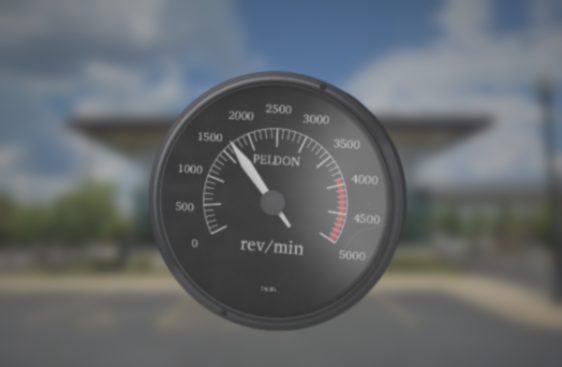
1700 rpm
